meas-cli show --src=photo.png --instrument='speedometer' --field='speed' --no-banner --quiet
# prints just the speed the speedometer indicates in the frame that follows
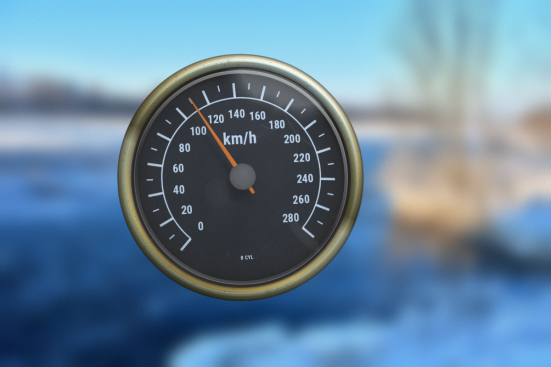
110 km/h
